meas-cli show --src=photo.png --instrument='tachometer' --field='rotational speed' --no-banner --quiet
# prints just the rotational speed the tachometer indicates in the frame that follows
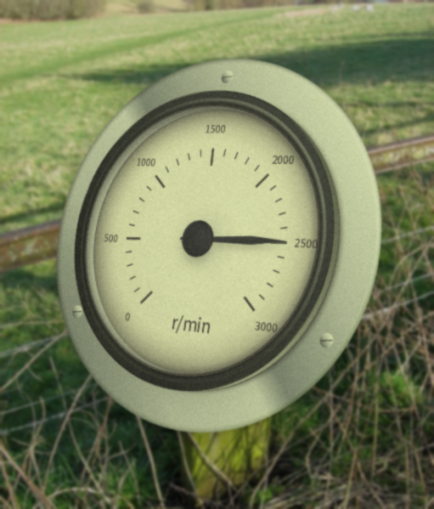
2500 rpm
